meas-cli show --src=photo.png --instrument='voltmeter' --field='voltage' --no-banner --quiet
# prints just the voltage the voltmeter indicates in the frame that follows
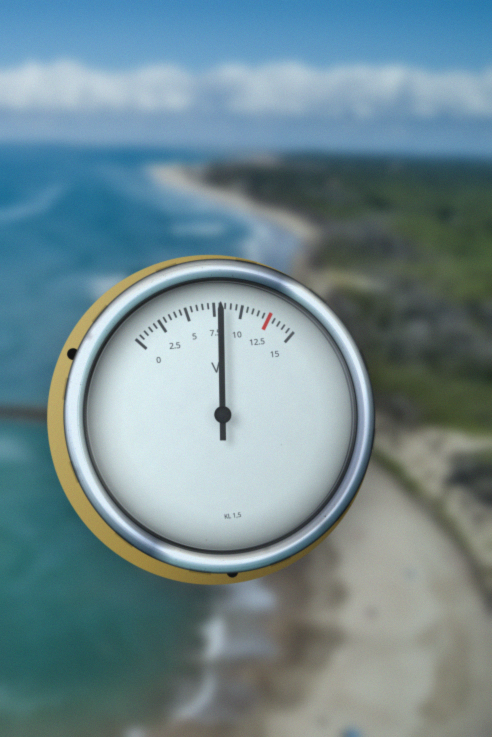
8 V
